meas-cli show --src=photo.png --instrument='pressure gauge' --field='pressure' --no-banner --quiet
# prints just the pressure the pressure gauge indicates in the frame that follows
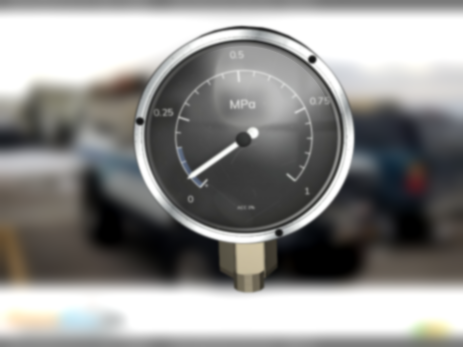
0.05 MPa
